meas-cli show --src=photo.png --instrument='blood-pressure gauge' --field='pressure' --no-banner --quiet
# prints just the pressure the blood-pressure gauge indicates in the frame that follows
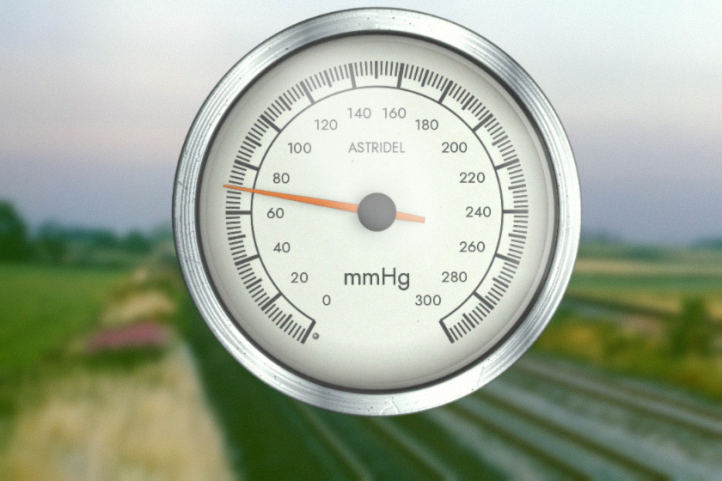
70 mmHg
